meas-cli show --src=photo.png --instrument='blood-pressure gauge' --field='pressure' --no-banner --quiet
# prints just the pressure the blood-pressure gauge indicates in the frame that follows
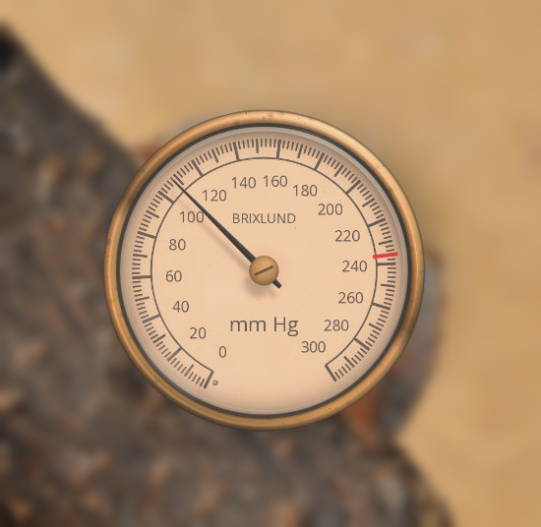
108 mmHg
